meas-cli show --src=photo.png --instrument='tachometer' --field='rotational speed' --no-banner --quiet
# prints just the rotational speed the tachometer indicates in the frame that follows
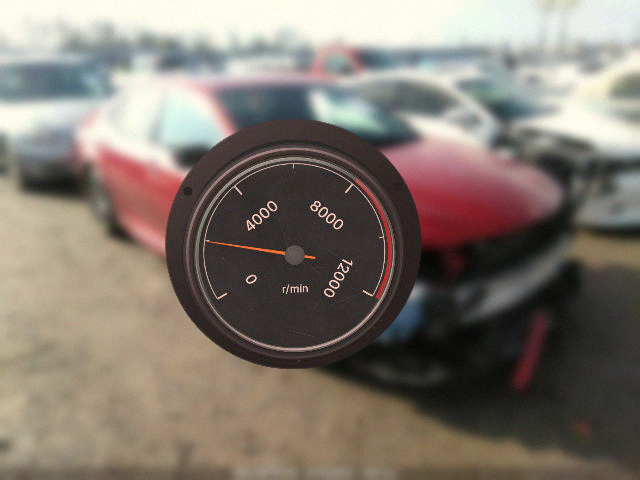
2000 rpm
